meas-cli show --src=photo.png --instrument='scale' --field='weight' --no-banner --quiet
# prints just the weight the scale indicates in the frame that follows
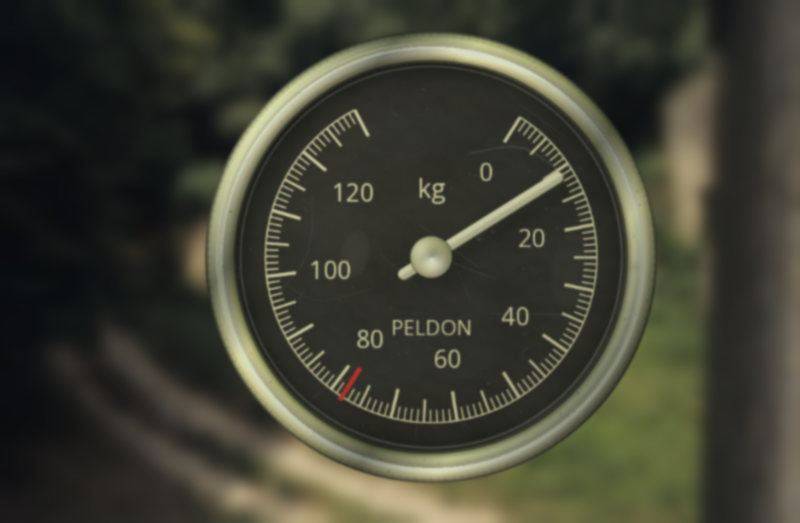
11 kg
